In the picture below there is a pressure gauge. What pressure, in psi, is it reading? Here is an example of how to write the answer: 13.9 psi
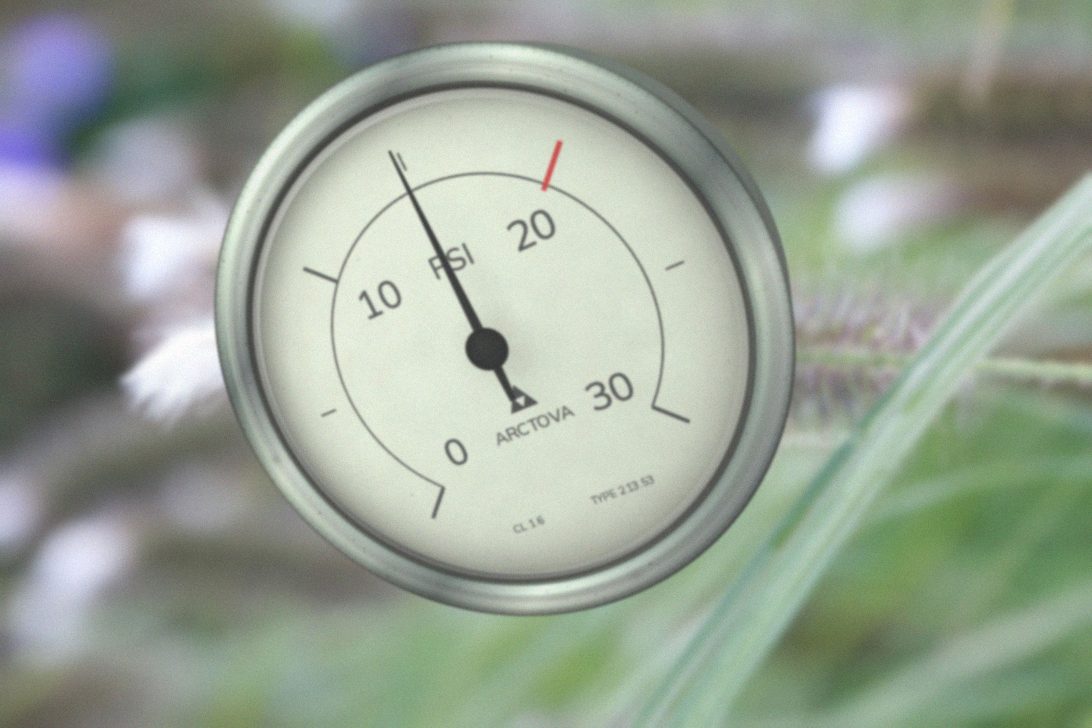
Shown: 15 psi
